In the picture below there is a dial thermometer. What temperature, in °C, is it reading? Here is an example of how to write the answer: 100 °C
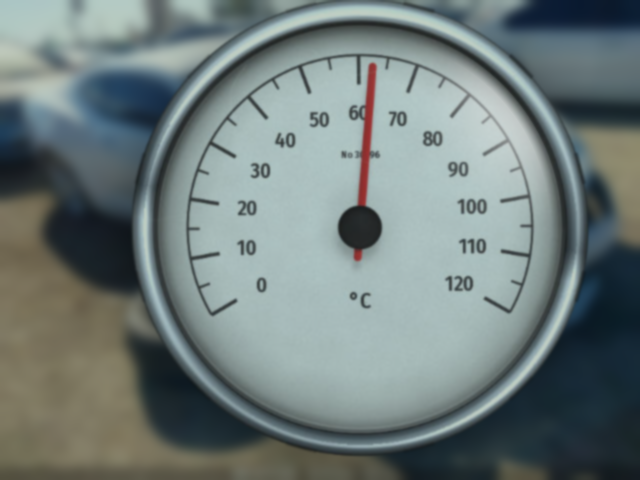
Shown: 62.5 °C
